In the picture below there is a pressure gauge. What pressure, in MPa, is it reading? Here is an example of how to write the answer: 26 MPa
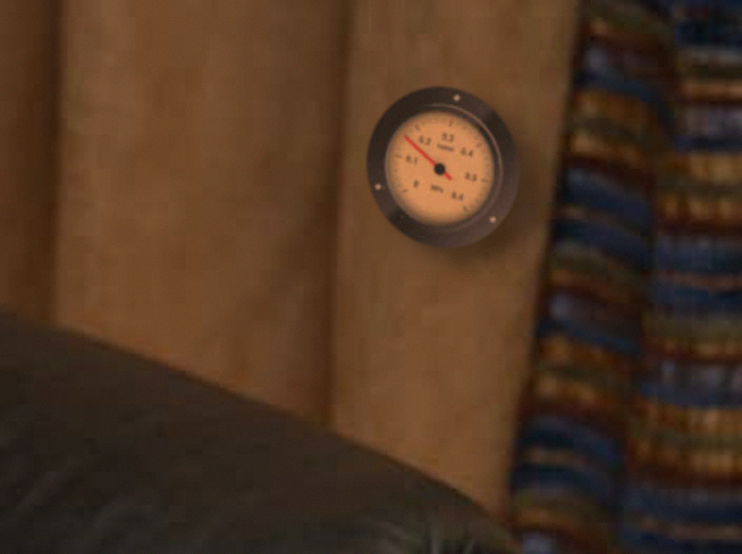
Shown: 0.16 MPa
